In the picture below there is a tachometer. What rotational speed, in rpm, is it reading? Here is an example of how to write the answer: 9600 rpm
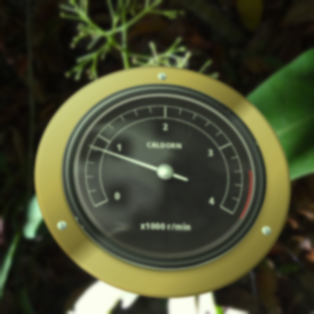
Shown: 800 rpm
